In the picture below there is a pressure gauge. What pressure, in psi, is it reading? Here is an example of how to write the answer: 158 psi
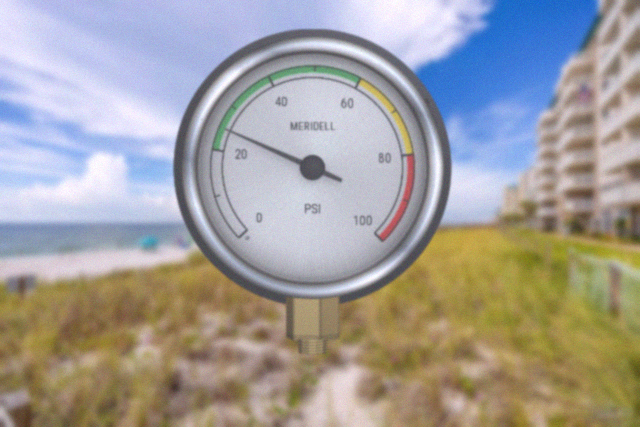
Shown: 25 psi
